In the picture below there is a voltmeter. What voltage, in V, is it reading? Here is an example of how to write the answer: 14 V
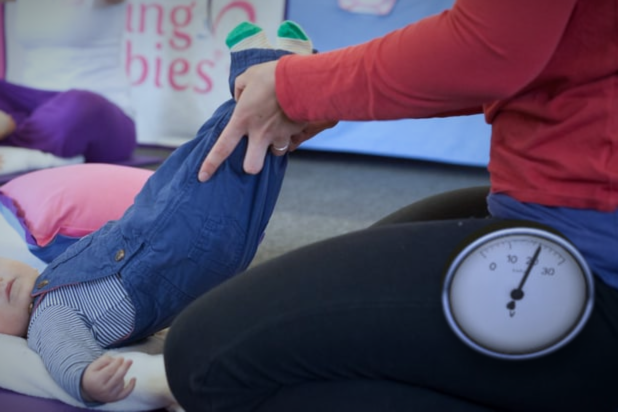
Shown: 20 V
